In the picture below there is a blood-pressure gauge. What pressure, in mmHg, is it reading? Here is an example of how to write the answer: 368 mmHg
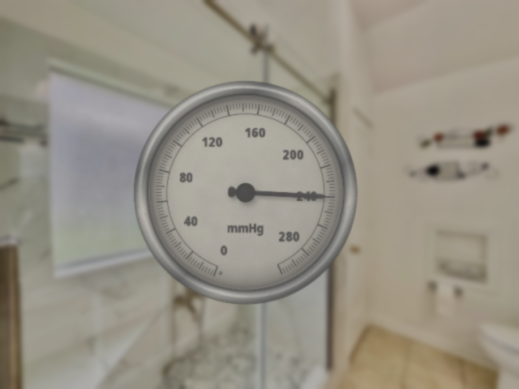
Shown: 240 mmHg
